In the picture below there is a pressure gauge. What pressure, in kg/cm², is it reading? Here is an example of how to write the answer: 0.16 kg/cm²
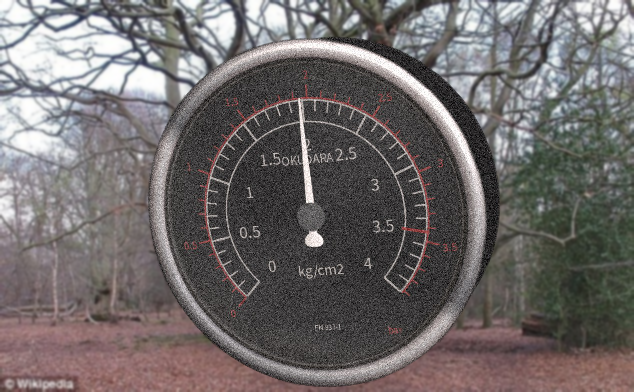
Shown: 2 kg/cm²
